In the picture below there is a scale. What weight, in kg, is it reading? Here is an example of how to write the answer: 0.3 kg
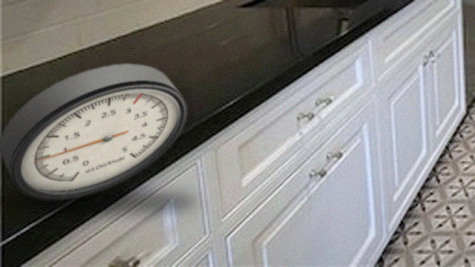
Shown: 1 kg
